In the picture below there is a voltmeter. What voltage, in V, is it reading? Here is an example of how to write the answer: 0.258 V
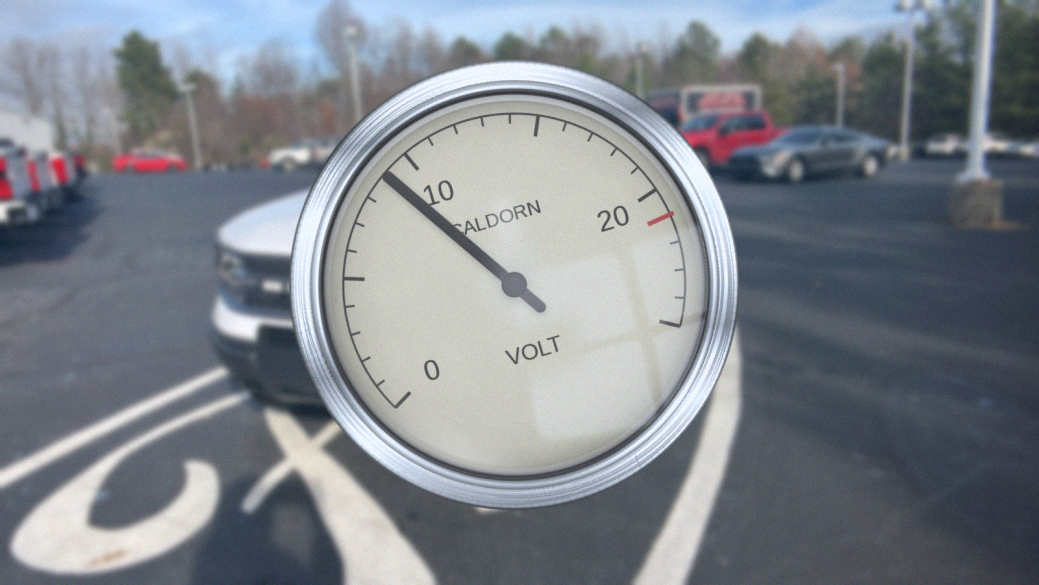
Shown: 9 V
